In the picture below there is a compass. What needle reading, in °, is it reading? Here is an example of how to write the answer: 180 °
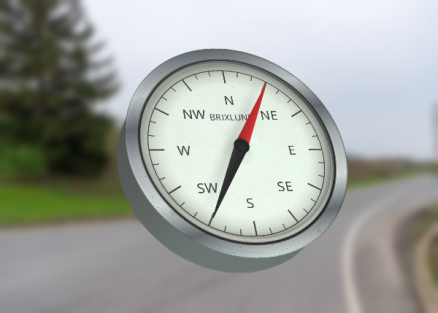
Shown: 30 °
